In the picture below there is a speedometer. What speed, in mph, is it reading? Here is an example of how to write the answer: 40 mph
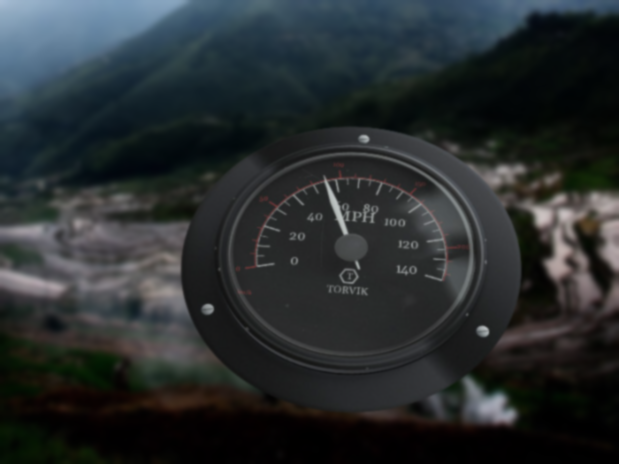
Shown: 55 mph
